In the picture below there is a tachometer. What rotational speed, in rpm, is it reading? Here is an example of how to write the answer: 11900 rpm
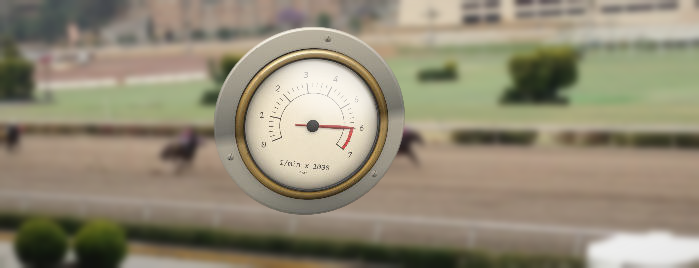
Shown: 6000 rpm
